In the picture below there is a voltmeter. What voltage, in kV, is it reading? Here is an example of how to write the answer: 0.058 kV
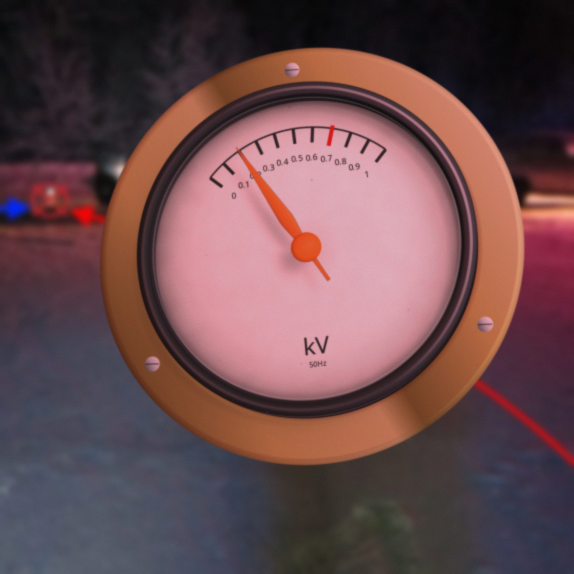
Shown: 0.2 kV
